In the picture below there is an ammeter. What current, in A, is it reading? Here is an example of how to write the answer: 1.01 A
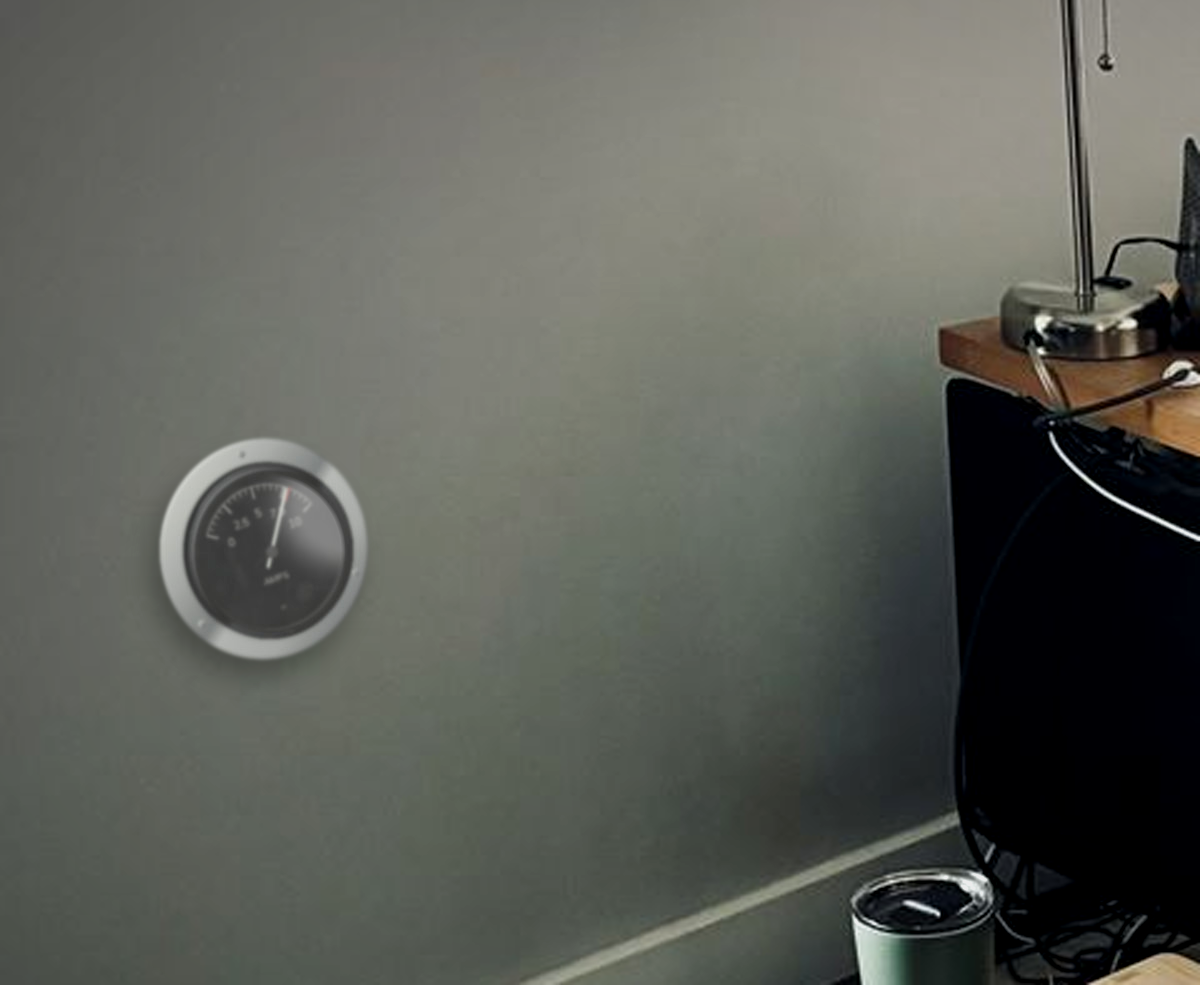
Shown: 7.5 A
